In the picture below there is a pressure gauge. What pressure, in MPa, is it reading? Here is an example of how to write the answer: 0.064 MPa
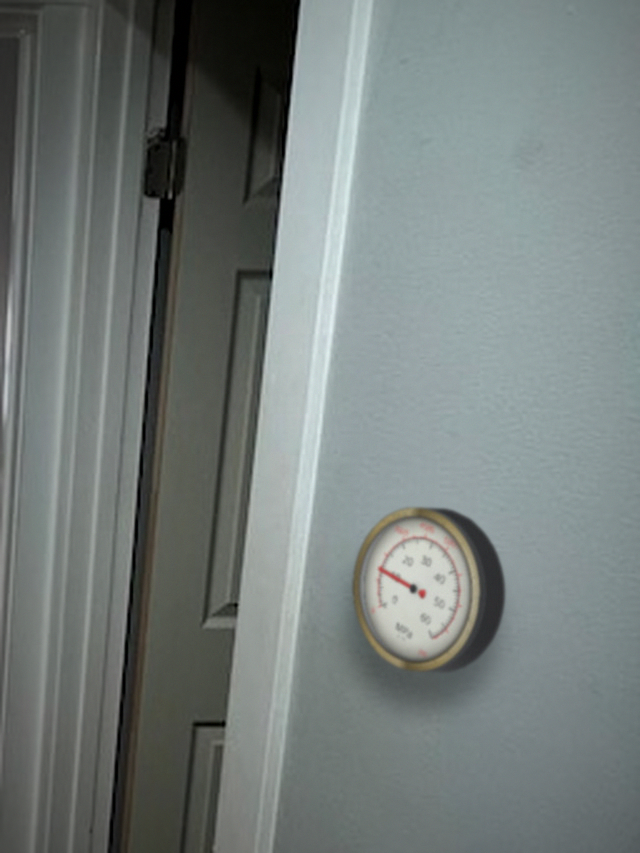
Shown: 10 MPa
